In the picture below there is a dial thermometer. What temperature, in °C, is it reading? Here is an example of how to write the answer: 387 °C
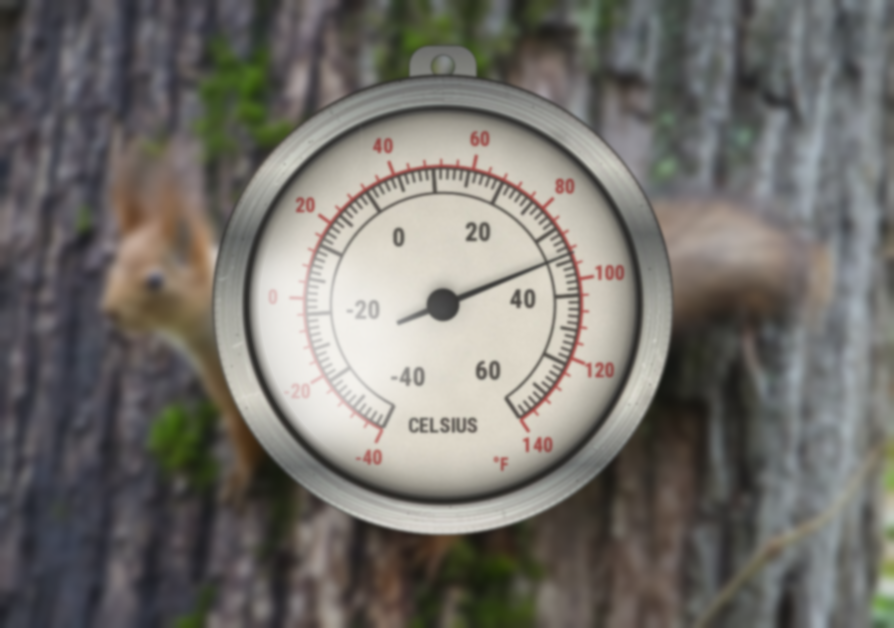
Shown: 34 °C
